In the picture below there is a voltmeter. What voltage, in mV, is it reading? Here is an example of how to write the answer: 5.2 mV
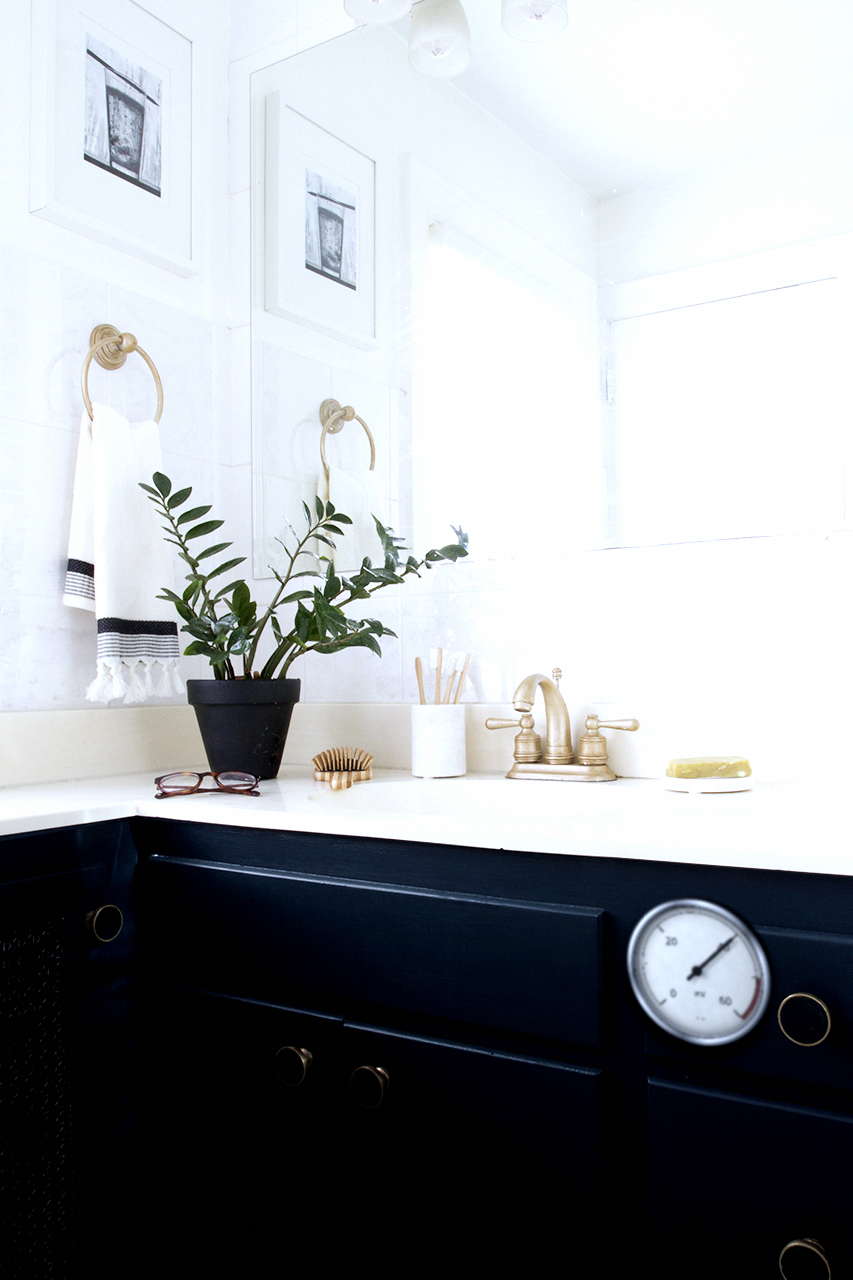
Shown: 40 mV
